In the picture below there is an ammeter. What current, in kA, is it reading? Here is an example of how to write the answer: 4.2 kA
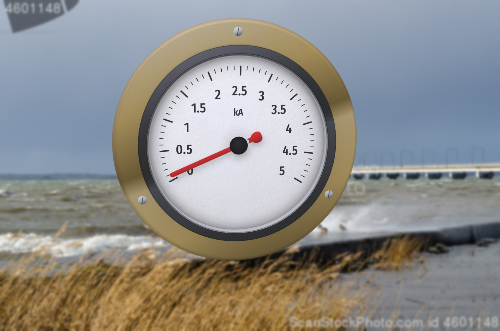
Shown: 0.1 kA
